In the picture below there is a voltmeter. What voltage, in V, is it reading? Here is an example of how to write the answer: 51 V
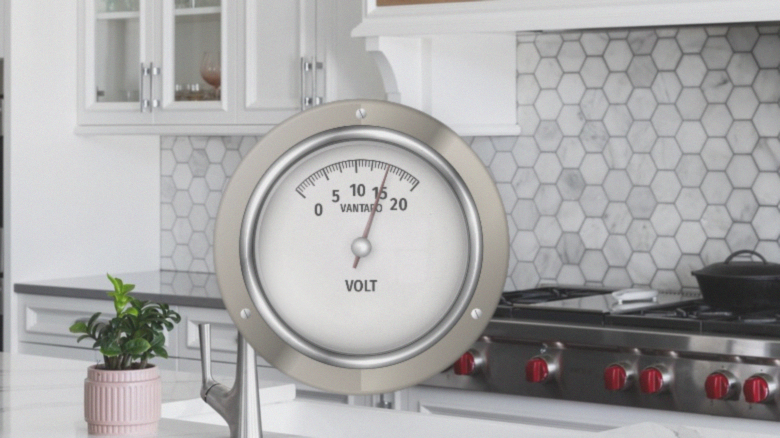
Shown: 15 V
